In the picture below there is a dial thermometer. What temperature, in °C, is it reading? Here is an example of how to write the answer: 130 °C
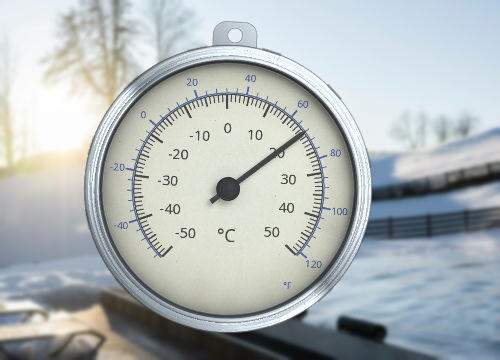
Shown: 20 °C
